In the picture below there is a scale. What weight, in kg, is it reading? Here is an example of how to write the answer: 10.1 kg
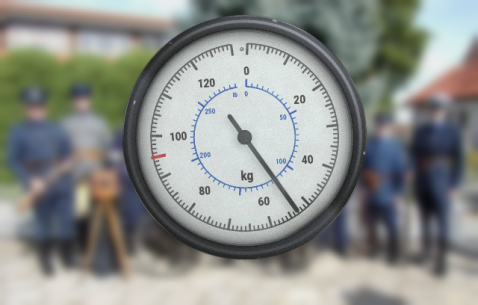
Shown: 53 kg
